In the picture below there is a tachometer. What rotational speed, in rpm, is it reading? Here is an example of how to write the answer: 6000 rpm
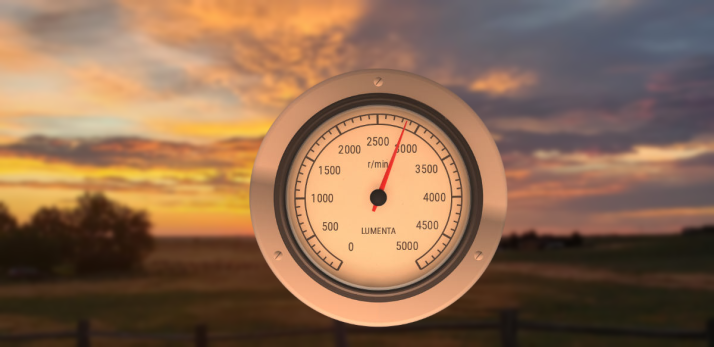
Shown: 2850 rpm
